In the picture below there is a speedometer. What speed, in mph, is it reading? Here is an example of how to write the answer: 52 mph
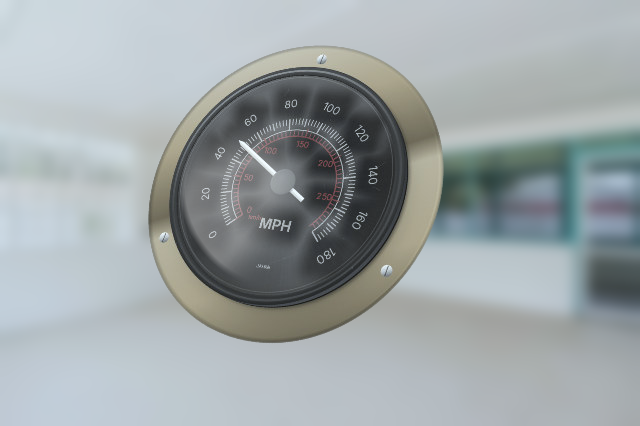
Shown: 50 mph
